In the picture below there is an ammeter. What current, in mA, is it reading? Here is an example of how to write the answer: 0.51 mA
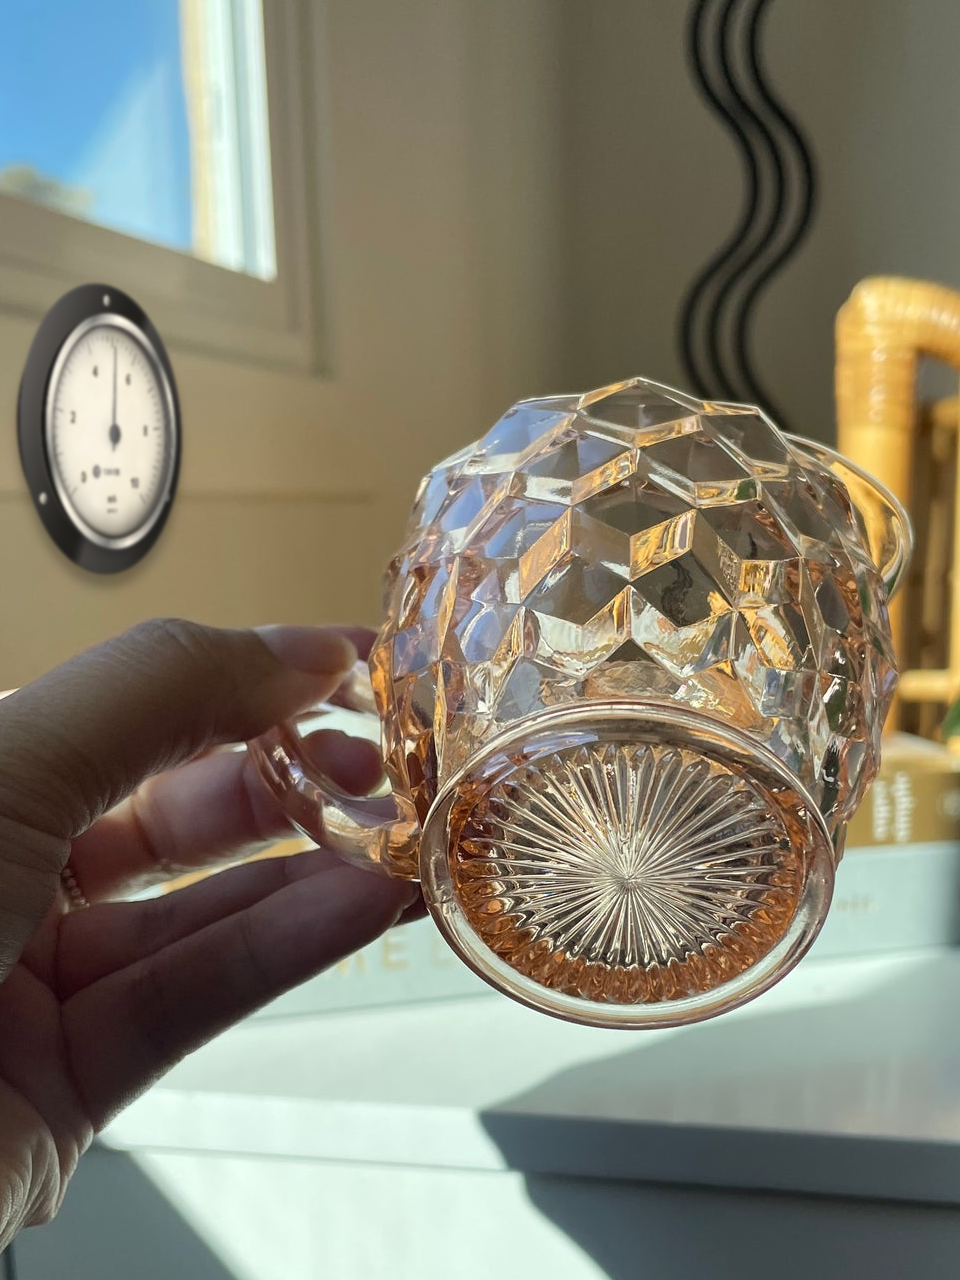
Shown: 5 mA
